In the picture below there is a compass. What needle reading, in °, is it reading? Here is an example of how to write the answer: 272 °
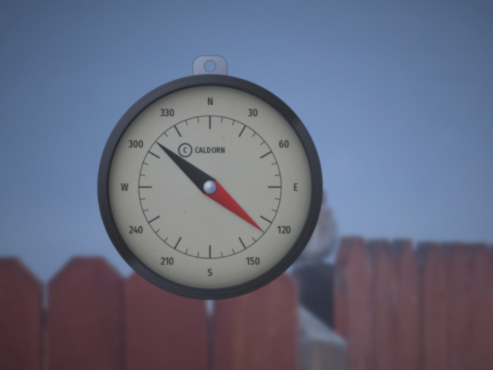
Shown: 130 °
